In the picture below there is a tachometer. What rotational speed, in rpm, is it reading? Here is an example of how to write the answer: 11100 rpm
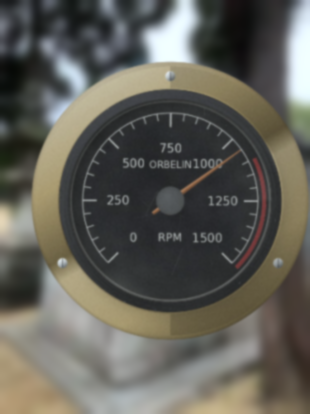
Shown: 1050 rpm
